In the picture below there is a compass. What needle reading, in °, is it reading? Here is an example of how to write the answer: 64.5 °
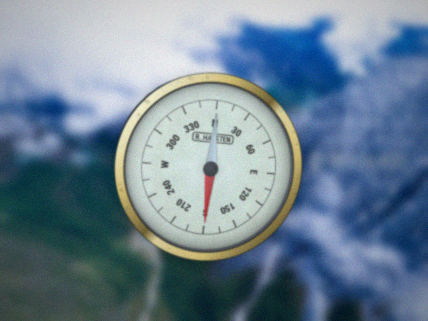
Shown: 180 °
